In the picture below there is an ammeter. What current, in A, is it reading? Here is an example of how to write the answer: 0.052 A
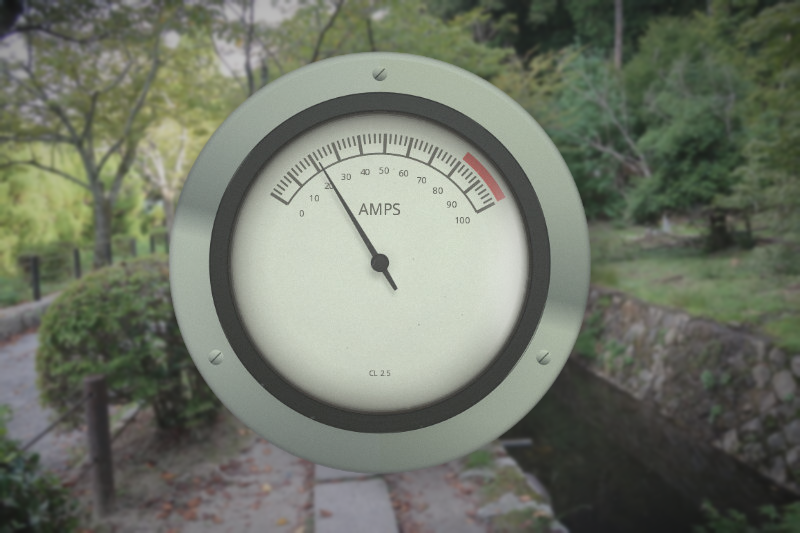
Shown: 22 A
